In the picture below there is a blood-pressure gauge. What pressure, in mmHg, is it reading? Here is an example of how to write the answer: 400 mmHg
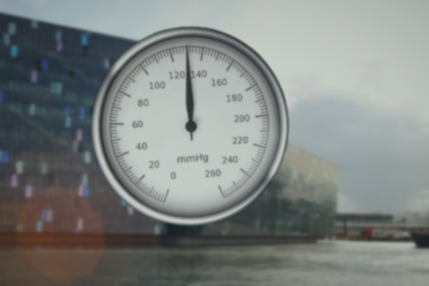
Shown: 130 mmHg
